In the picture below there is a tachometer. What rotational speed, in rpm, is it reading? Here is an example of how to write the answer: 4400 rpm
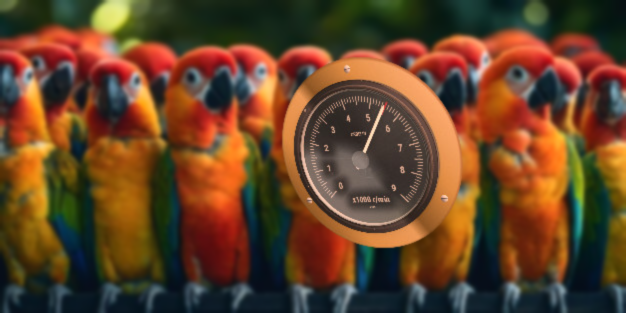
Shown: 5500 rpm
